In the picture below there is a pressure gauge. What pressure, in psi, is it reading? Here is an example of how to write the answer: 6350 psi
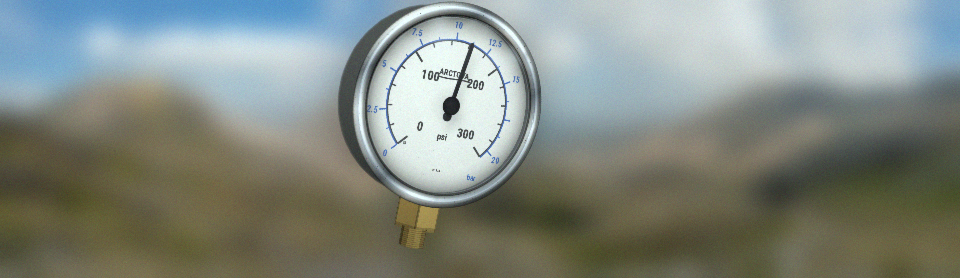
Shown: 160 psi
